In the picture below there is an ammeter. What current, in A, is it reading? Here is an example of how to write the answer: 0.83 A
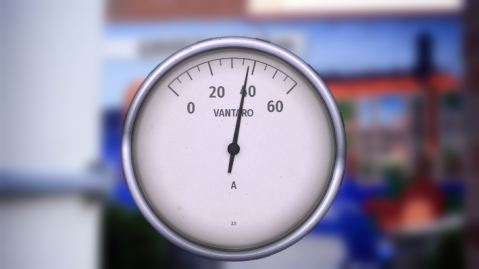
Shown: 37.5 A
